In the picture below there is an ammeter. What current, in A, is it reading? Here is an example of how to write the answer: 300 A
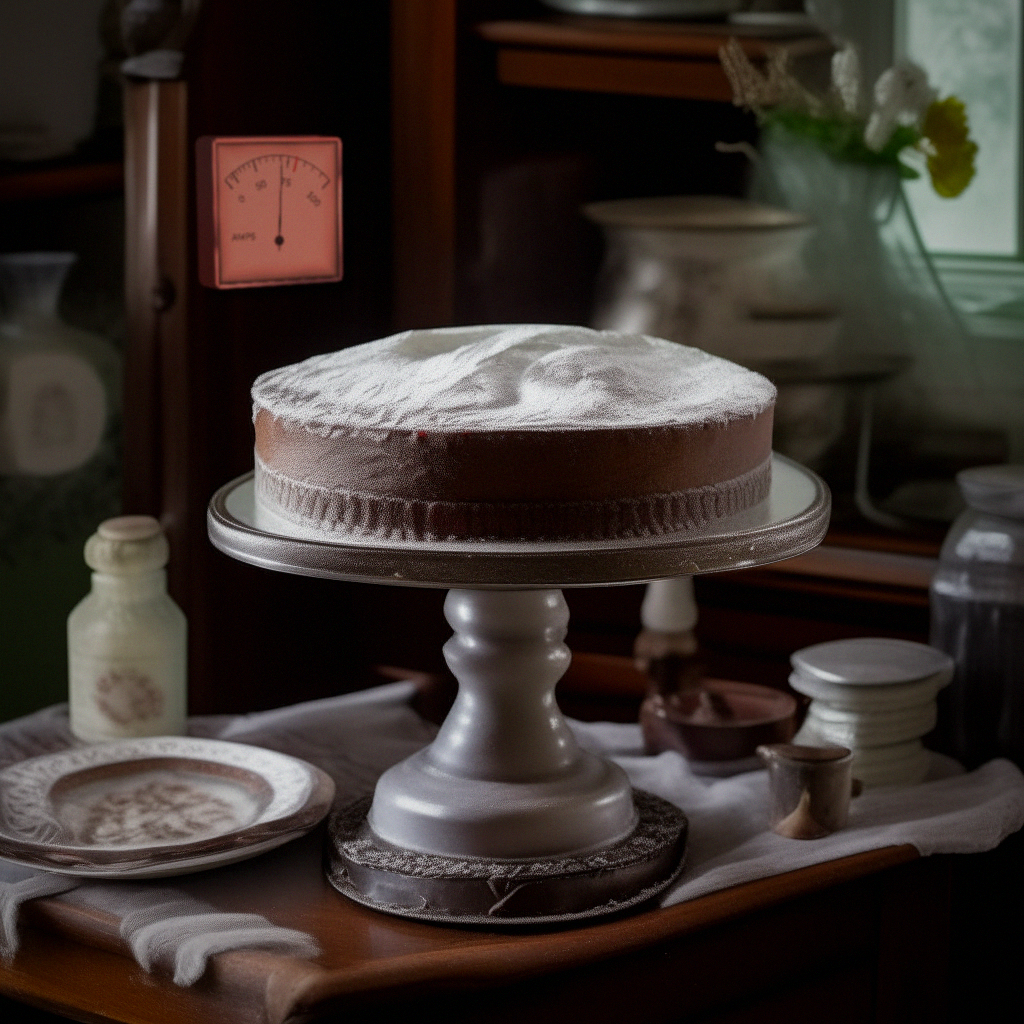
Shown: 70 A
